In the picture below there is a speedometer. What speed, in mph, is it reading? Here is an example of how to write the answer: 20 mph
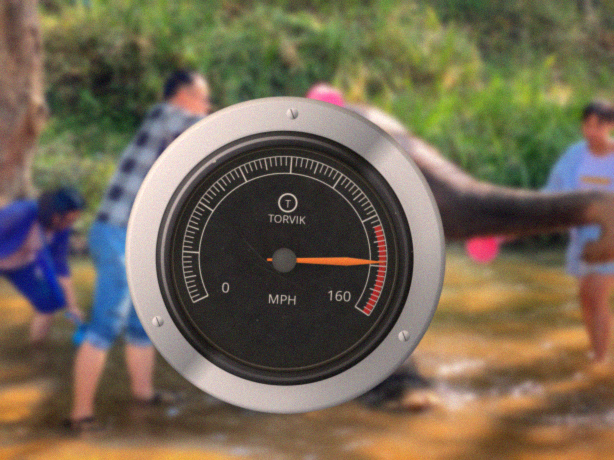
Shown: 138 mph
